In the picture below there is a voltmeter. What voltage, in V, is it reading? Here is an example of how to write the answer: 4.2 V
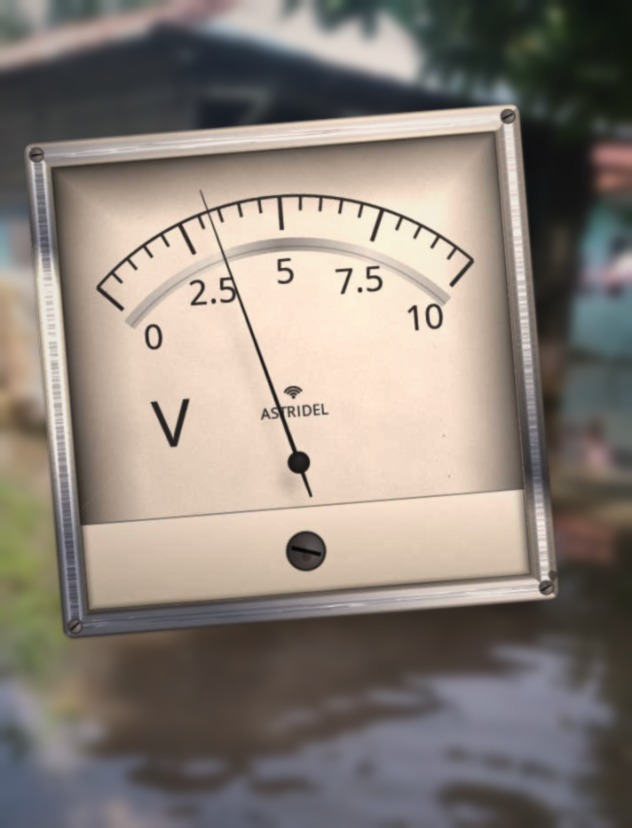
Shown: 3.25 V
